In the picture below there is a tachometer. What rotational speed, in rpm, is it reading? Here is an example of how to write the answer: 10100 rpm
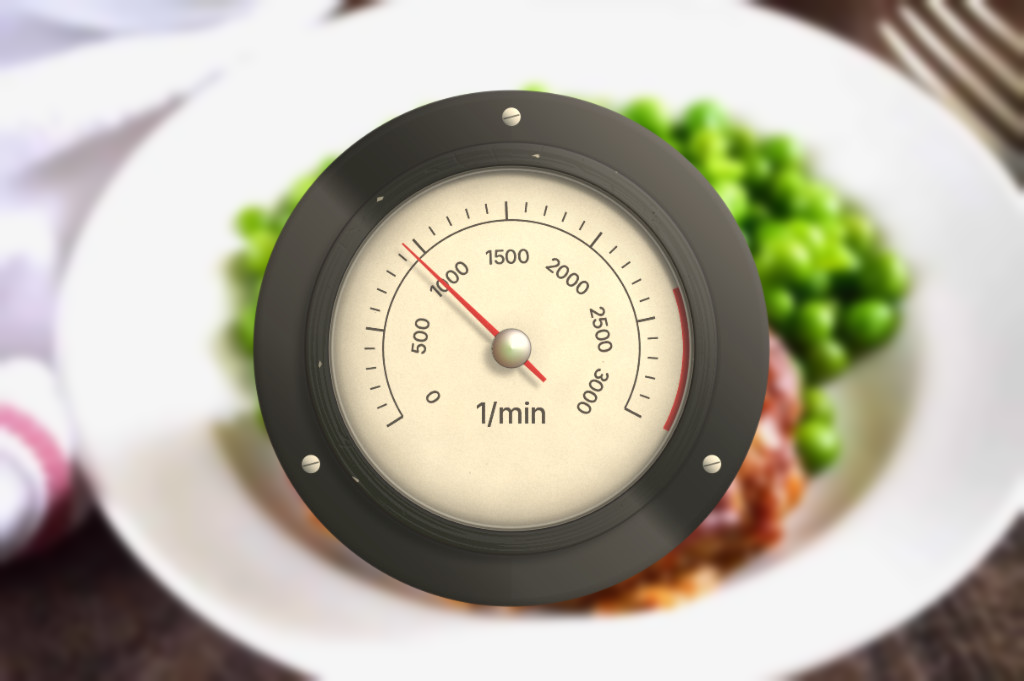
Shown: 950 rpm
